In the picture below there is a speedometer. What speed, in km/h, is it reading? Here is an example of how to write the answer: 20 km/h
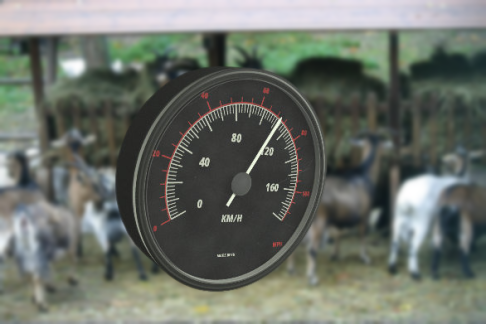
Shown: 110 km/h
